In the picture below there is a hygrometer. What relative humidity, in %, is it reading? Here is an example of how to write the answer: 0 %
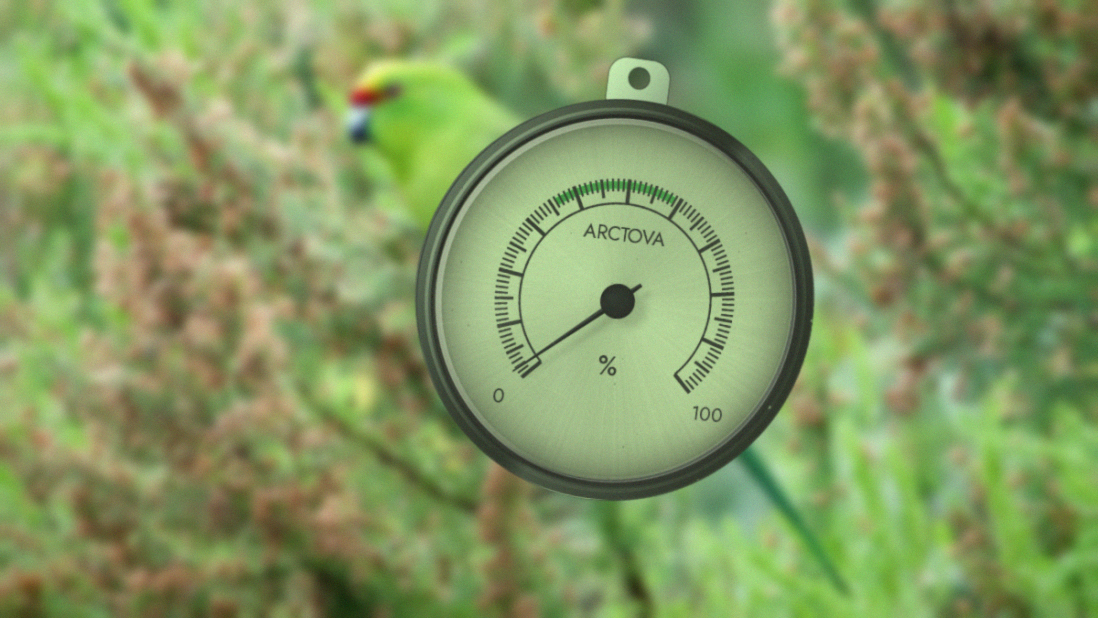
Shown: 2 %
